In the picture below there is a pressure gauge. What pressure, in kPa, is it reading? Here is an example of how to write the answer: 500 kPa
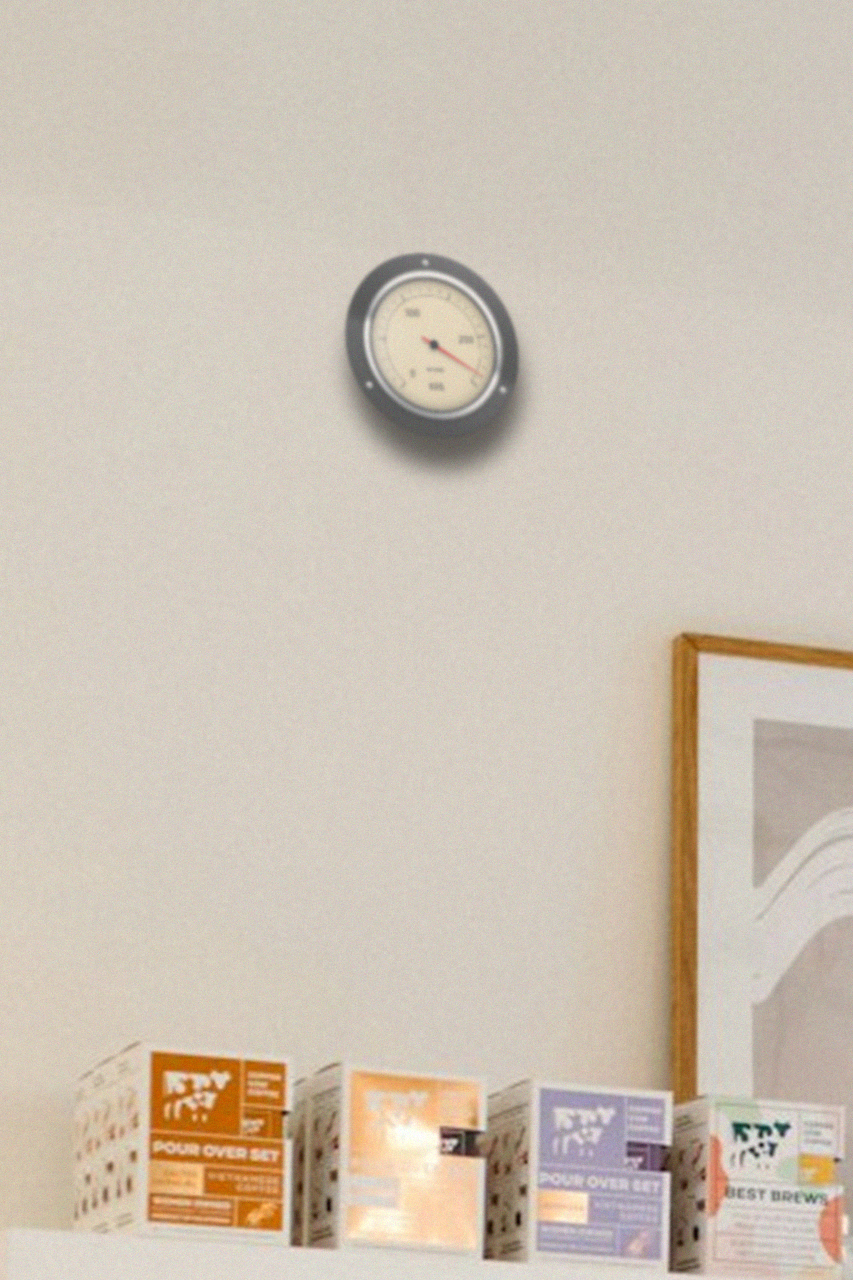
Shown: 240 kPa
